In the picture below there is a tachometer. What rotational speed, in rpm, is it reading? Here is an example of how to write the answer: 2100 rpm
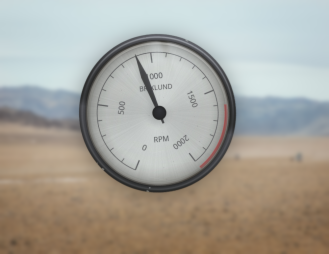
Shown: 900 rpm
